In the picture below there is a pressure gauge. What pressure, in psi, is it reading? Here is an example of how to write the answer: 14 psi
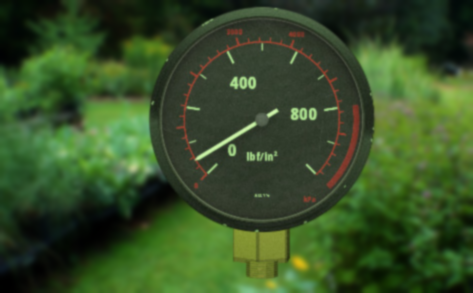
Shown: 50 psi
